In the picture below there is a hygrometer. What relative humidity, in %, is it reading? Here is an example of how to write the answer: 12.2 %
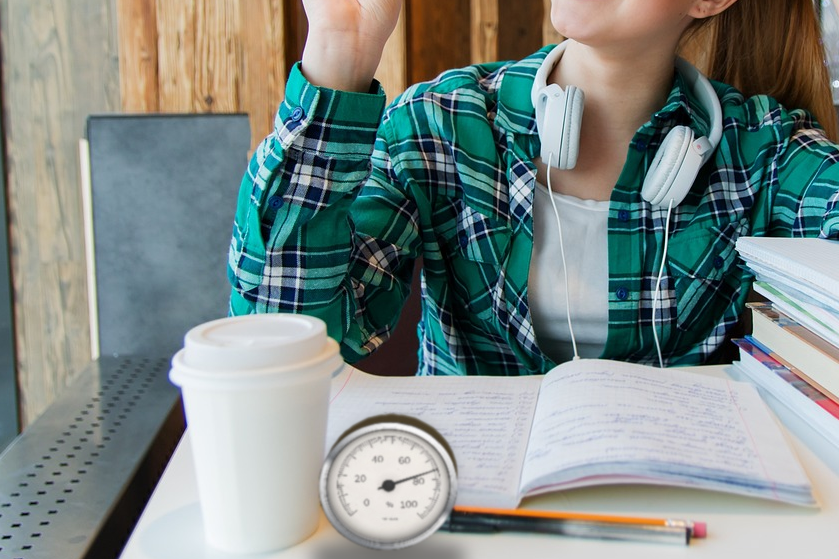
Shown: 75 %
